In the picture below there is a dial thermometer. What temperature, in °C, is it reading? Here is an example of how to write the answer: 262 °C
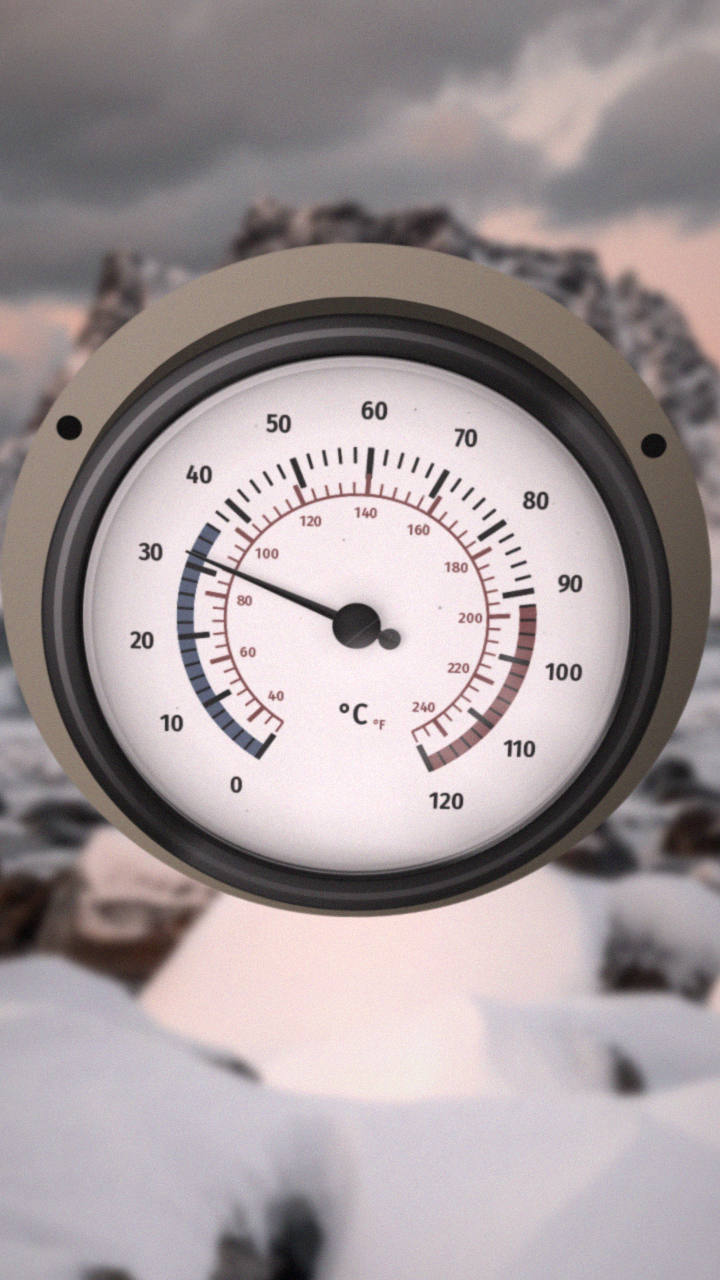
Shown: 32 °C
